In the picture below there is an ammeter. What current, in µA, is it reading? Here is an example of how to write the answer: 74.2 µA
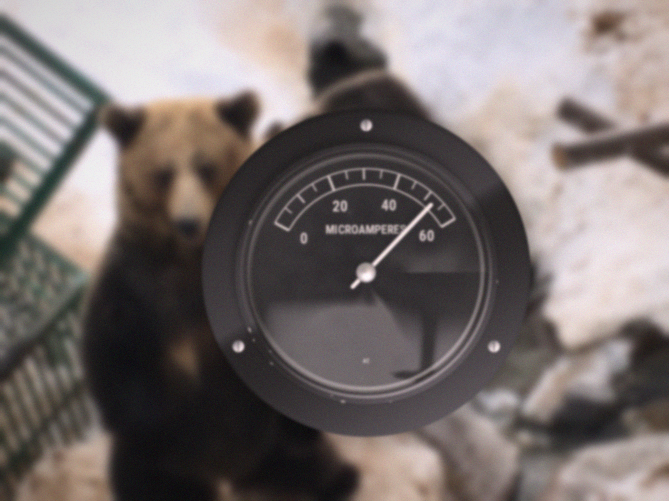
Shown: 52.5 µA
